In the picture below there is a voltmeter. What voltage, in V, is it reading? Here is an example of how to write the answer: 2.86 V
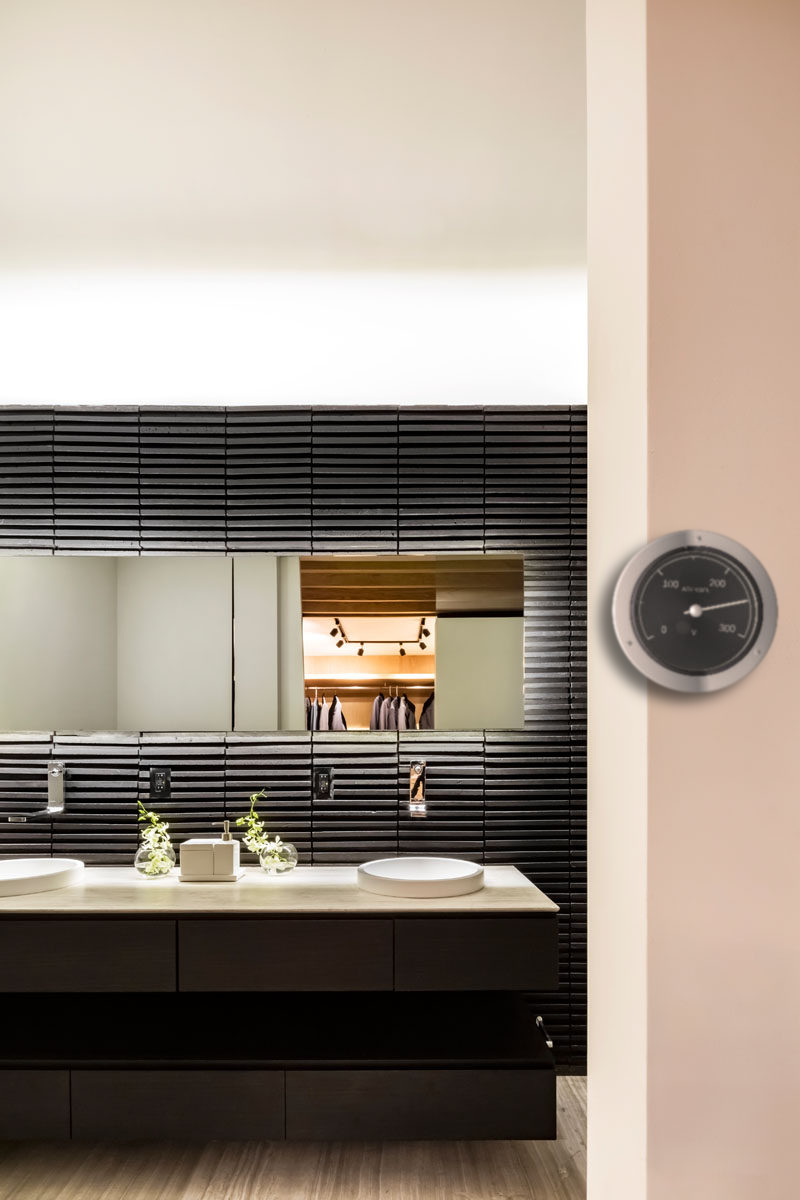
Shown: 250 V
